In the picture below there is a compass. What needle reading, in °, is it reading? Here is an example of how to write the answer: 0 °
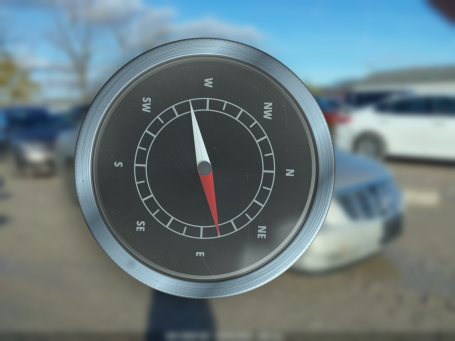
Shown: 75 °
